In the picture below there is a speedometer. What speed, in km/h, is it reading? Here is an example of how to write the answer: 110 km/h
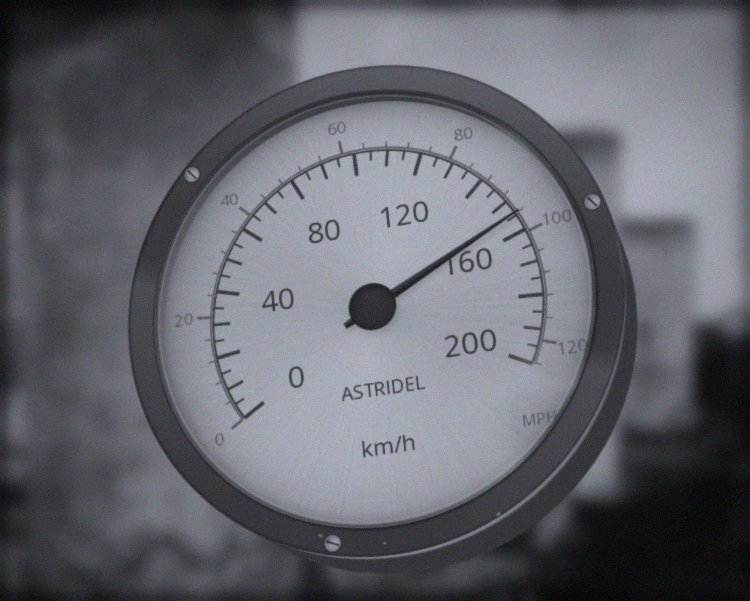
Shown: 155 km/h
